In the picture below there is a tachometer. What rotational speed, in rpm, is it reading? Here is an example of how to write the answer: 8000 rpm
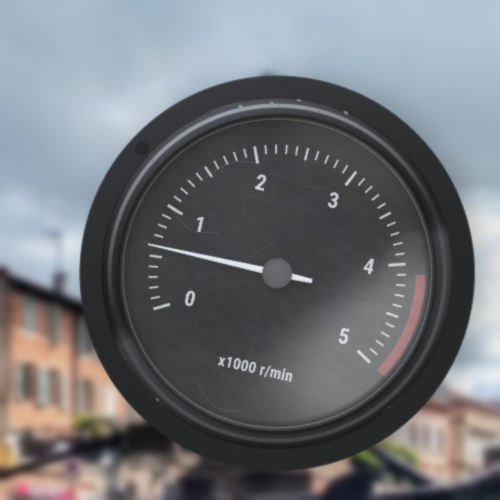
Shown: 600 rpm
